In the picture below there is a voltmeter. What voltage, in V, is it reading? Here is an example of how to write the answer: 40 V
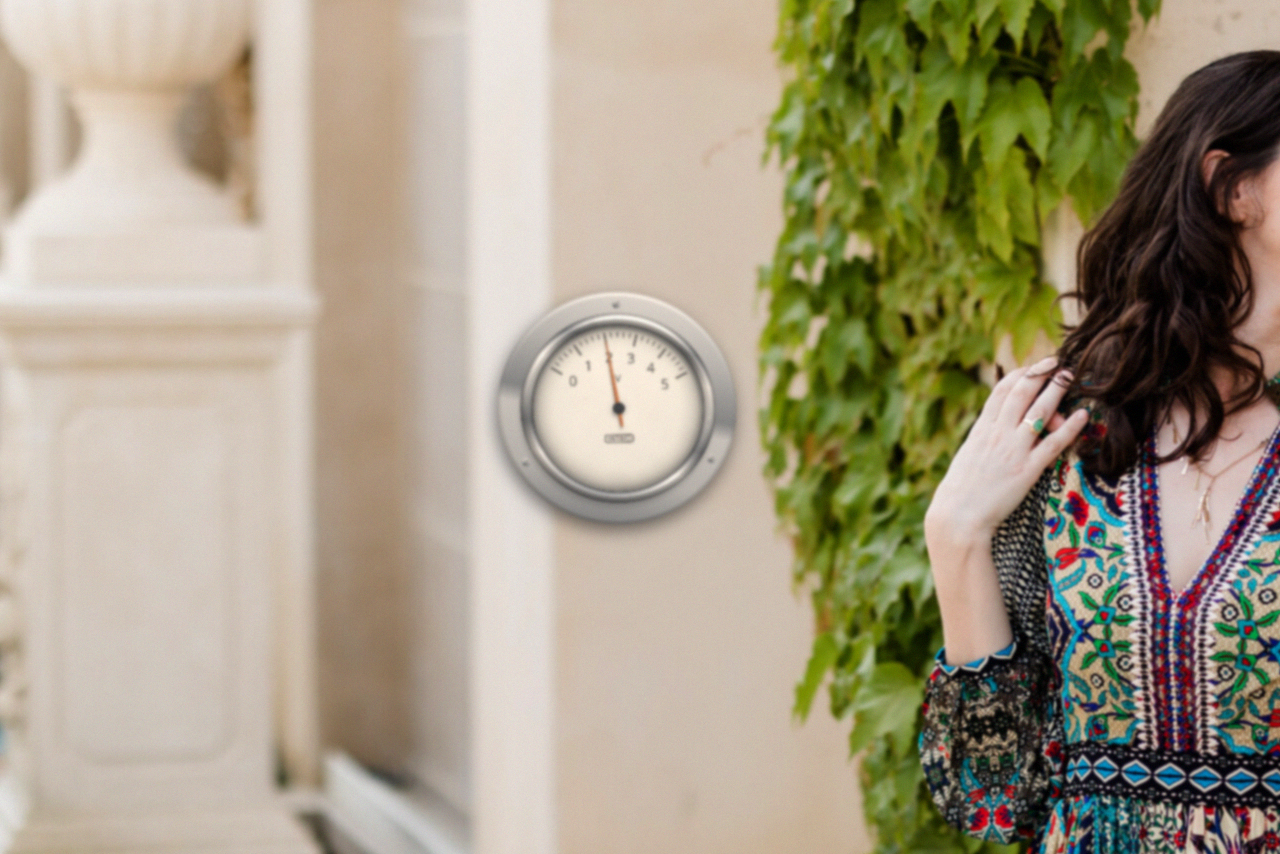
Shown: 2 V
